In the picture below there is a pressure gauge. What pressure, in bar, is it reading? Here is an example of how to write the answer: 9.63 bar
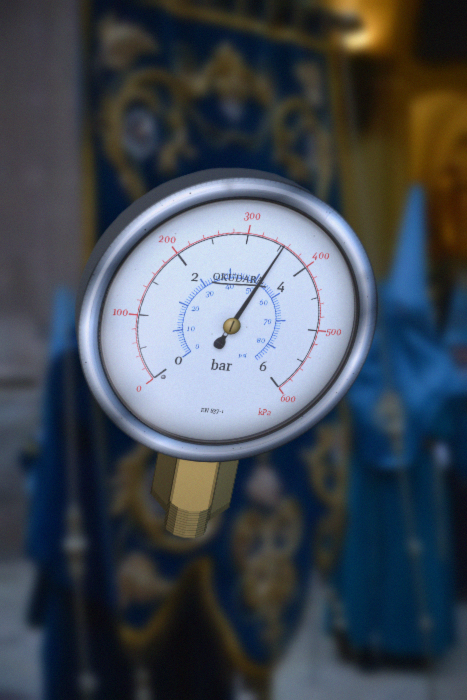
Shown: 3.5 bar
